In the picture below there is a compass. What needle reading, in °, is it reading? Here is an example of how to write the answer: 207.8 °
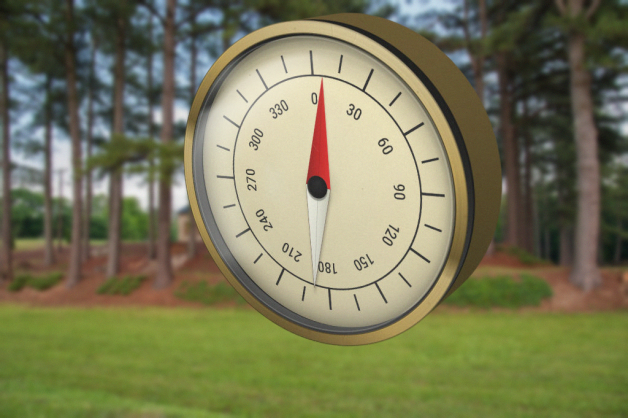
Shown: 7.5 °
